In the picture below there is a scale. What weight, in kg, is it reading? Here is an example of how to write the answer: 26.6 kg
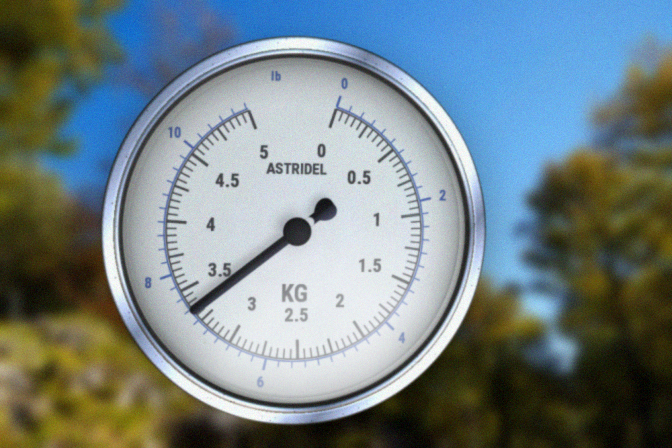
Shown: 3.35 kg
